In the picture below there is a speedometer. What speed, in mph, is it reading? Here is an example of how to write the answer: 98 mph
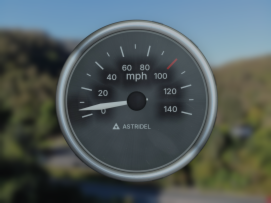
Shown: 5 mph
